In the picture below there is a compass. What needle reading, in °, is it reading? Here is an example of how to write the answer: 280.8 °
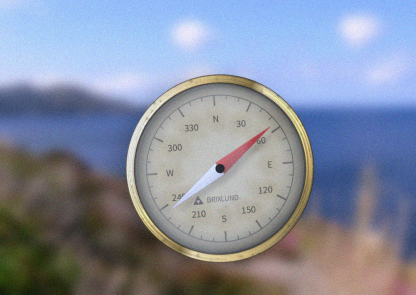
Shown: 55 °
